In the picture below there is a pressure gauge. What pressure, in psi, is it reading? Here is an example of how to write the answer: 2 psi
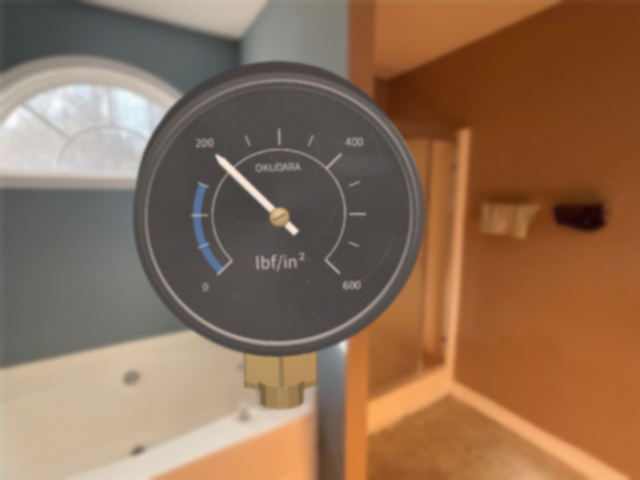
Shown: 200 psi
